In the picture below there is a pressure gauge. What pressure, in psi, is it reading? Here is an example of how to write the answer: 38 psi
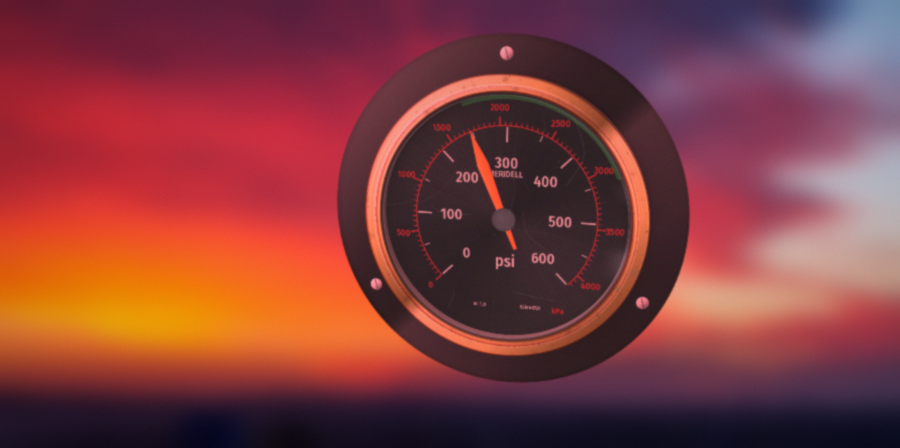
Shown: 250 psi
